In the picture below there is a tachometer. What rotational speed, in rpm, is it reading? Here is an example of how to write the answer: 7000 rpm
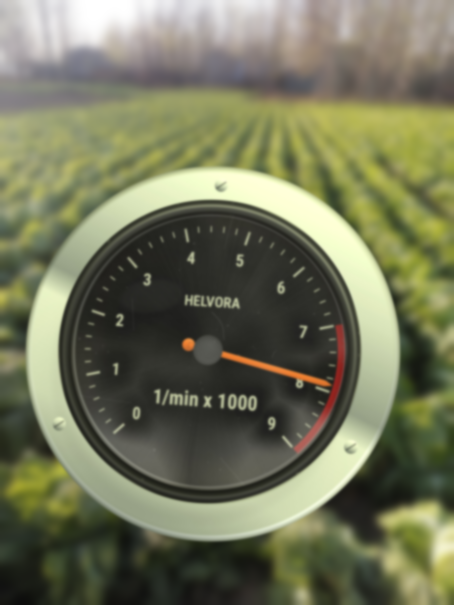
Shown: 7900 rpm
